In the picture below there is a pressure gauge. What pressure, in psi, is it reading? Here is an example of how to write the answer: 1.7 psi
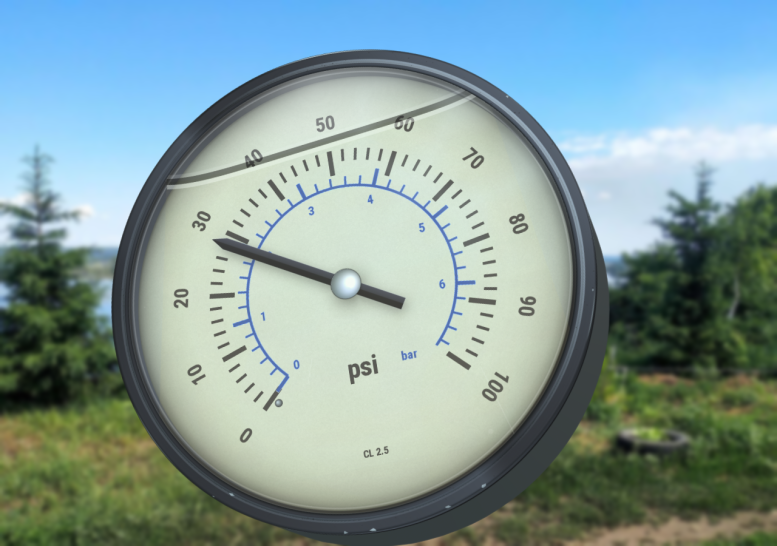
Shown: 28 psi
